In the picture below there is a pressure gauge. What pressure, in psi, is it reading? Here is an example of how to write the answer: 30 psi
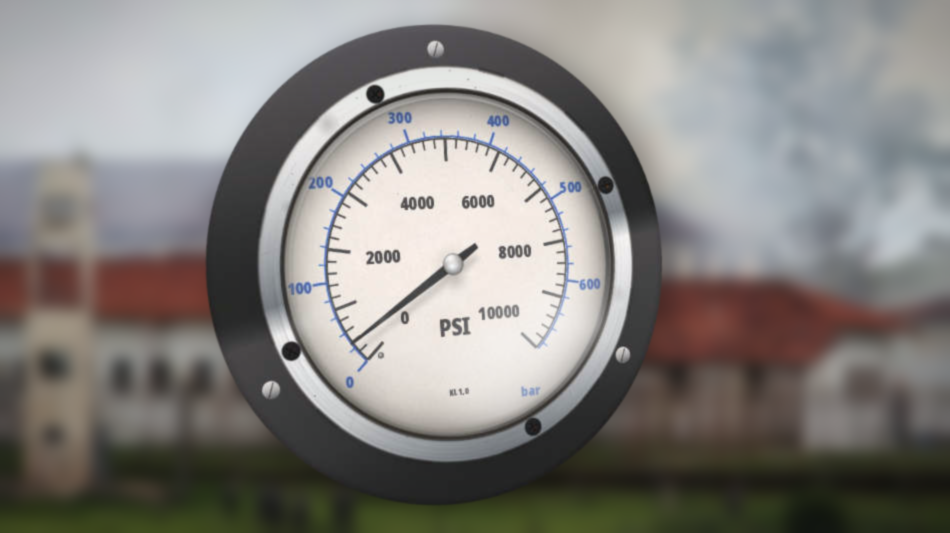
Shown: 400 psi
